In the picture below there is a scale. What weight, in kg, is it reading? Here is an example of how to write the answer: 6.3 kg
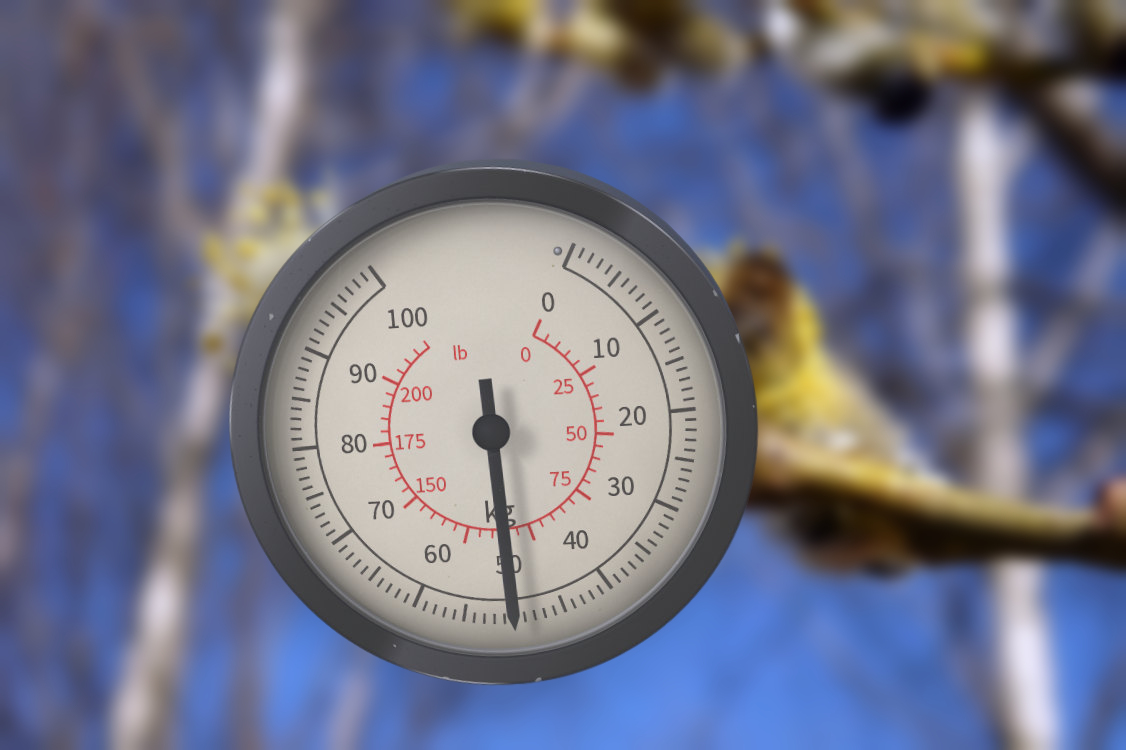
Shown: 50 kg
